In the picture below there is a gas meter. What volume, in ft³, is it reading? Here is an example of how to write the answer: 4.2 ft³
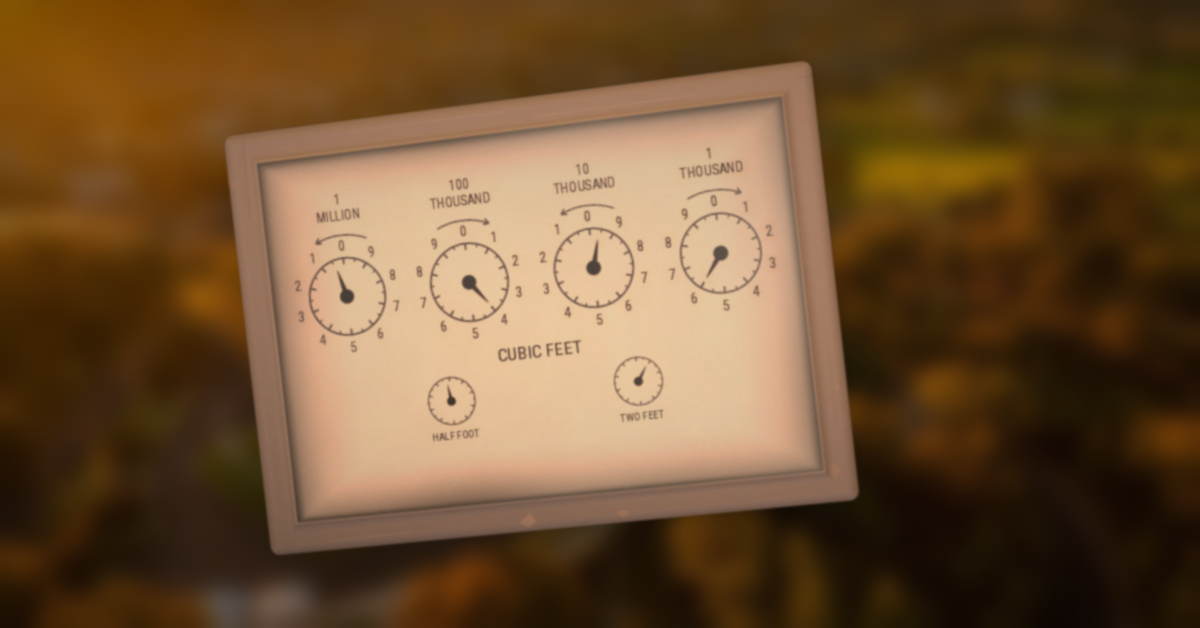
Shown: 39600 ft³
